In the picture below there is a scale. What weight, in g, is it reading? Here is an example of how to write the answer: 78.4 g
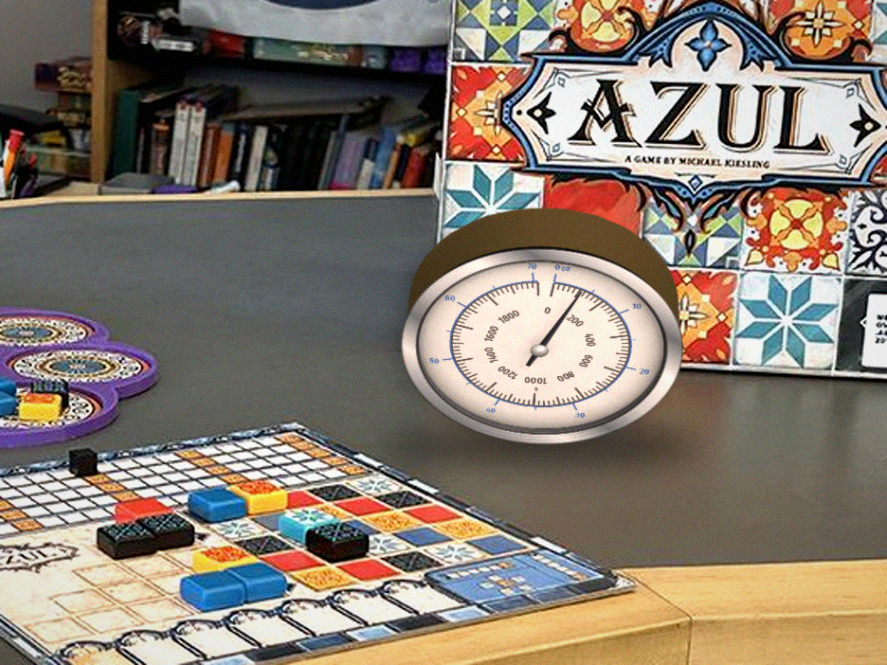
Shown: 100 g
